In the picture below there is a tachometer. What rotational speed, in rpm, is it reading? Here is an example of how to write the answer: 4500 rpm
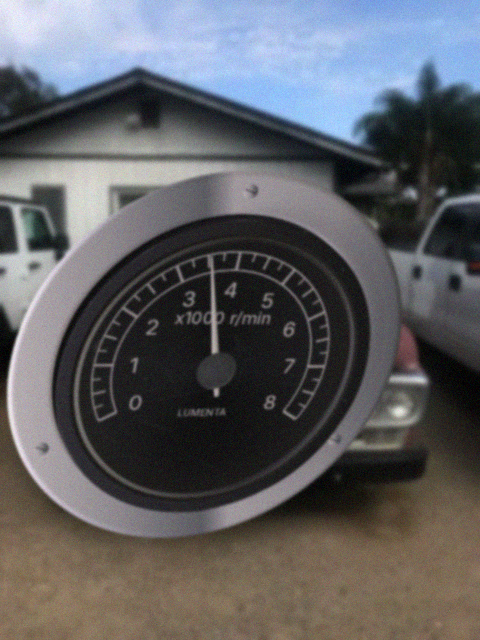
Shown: 3500 rpm
